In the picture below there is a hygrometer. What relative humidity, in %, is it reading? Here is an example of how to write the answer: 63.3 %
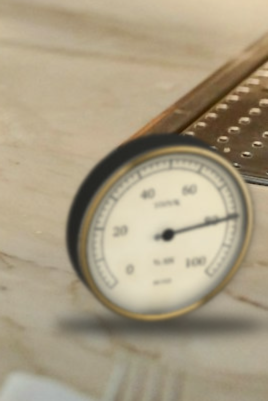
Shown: 80 %
